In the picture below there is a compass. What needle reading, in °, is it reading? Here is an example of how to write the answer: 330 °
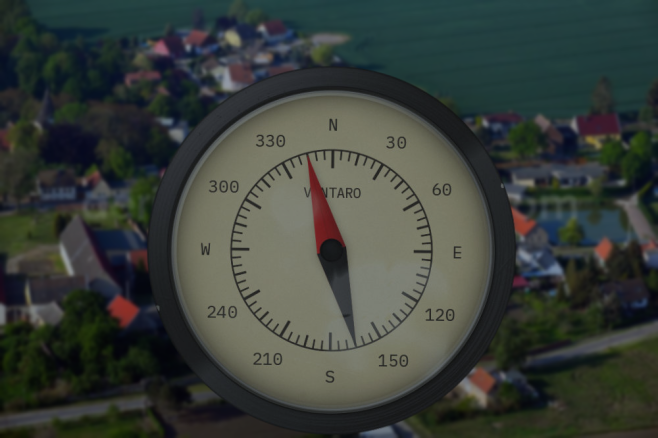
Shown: 345 °
